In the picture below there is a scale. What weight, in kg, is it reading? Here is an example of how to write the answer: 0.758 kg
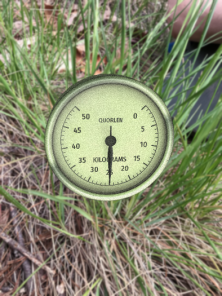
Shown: 25 kg
